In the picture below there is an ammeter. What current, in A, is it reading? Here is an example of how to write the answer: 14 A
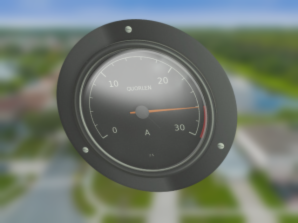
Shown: 26 A
